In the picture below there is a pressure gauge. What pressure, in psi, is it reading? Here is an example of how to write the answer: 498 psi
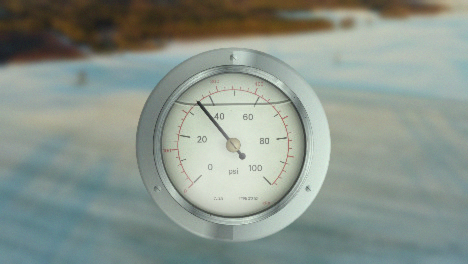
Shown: 35 psi
